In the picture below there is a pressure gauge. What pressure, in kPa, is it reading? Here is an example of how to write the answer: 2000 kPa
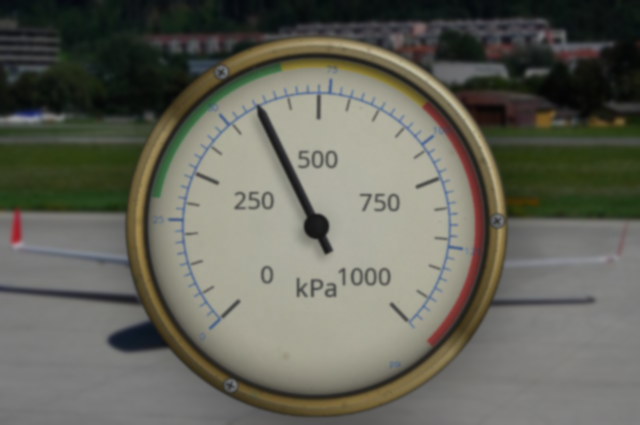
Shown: 400 kPa
